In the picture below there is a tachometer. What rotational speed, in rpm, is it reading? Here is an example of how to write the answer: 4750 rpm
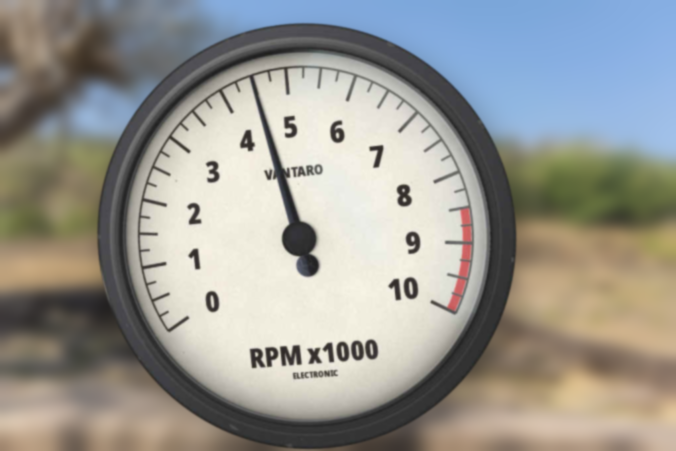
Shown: 4500 rpm
